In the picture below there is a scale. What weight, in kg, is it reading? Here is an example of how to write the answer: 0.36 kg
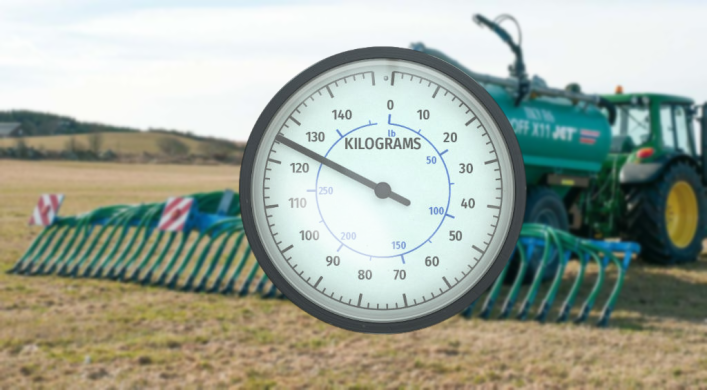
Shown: 125 kg
